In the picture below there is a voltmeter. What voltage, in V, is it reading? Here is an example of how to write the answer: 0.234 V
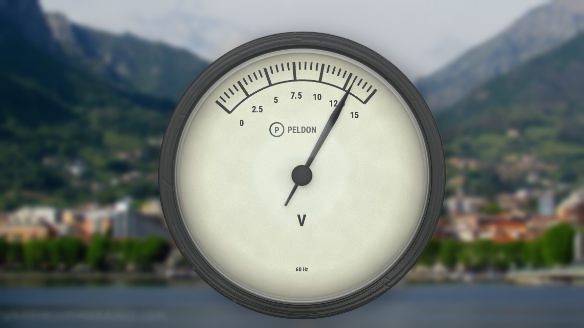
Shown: 13 V
